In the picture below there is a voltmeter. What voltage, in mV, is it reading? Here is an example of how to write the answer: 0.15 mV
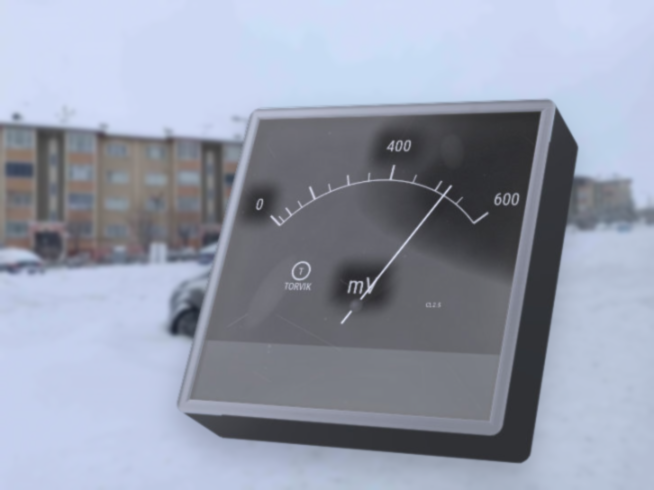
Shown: 525 mV
